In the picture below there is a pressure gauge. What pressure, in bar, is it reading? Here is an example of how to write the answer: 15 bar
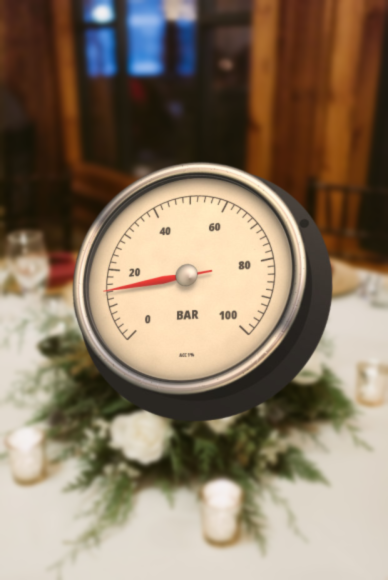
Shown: 14 bar
